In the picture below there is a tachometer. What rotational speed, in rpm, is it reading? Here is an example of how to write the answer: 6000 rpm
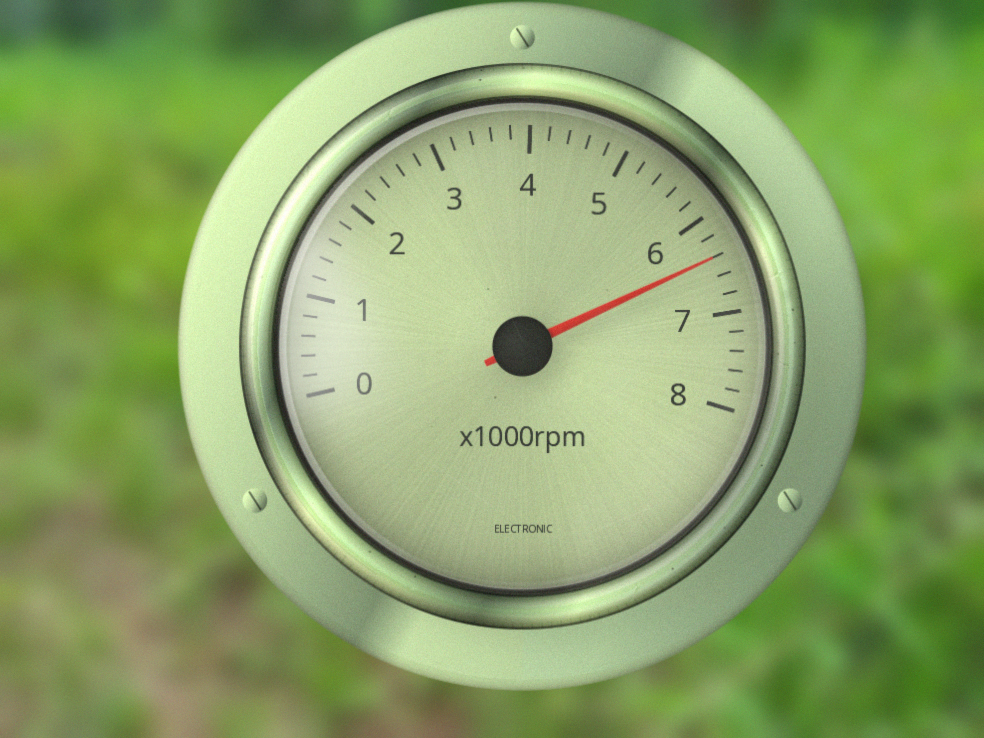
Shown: 6400 rpm
